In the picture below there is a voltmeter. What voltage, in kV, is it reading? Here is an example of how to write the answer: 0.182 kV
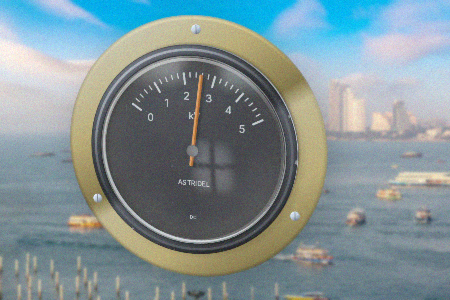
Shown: 2.6 kV
